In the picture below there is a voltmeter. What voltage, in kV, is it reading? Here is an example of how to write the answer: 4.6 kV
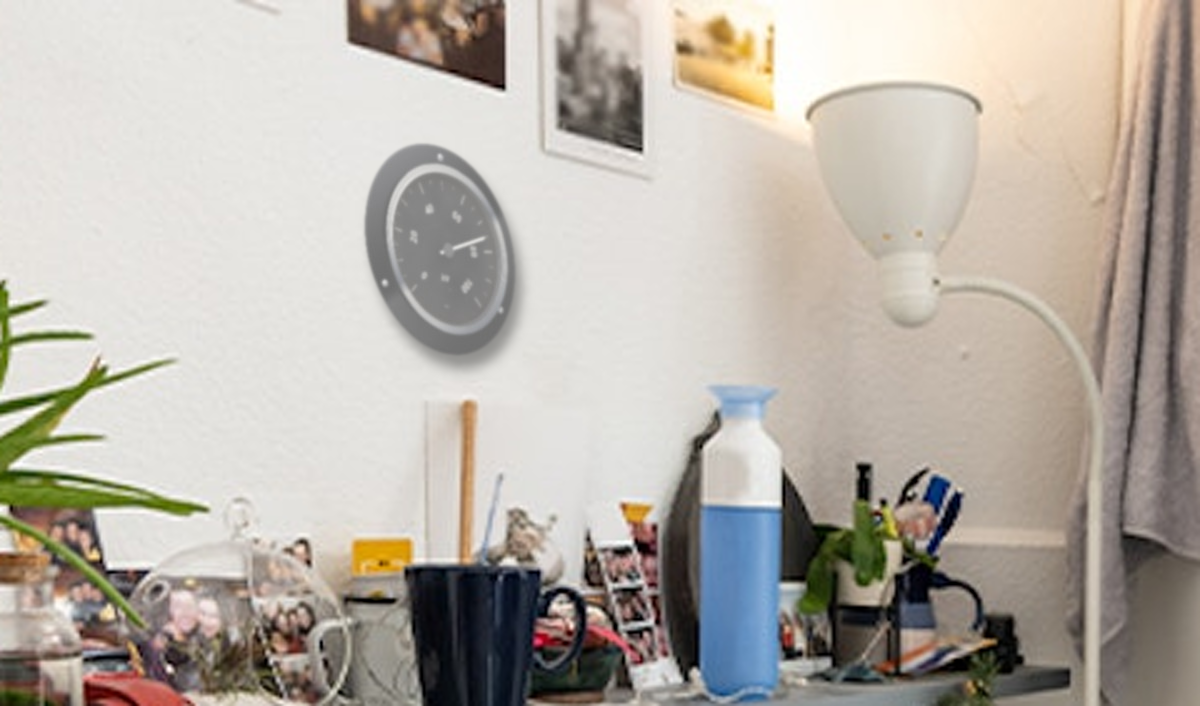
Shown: 75 kV
